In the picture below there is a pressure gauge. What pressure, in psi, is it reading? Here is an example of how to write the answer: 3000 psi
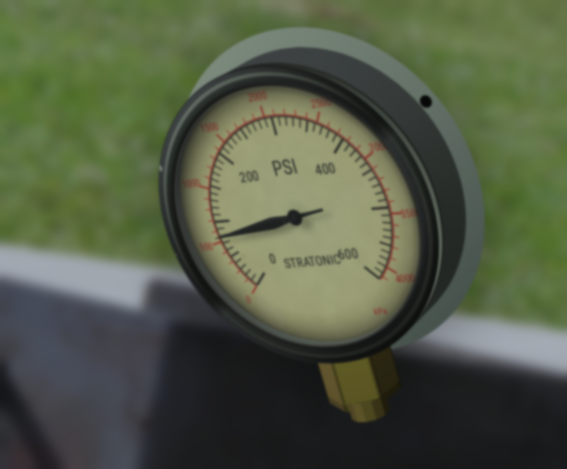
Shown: 80 psi
